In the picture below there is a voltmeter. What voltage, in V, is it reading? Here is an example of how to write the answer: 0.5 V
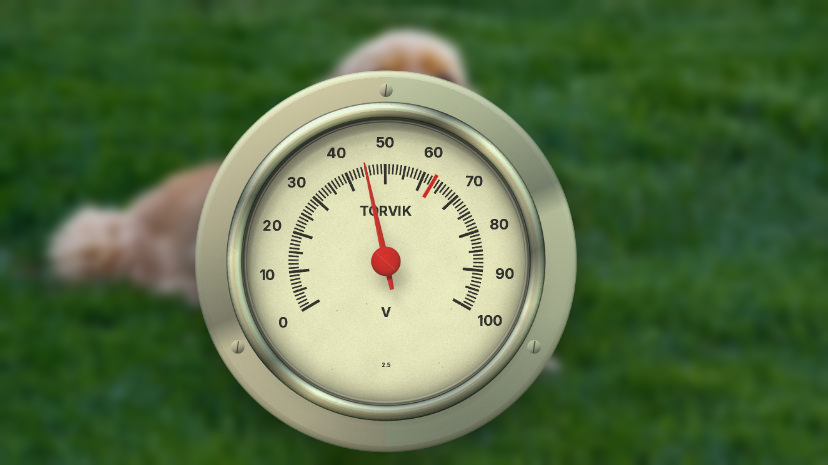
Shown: 45 V
